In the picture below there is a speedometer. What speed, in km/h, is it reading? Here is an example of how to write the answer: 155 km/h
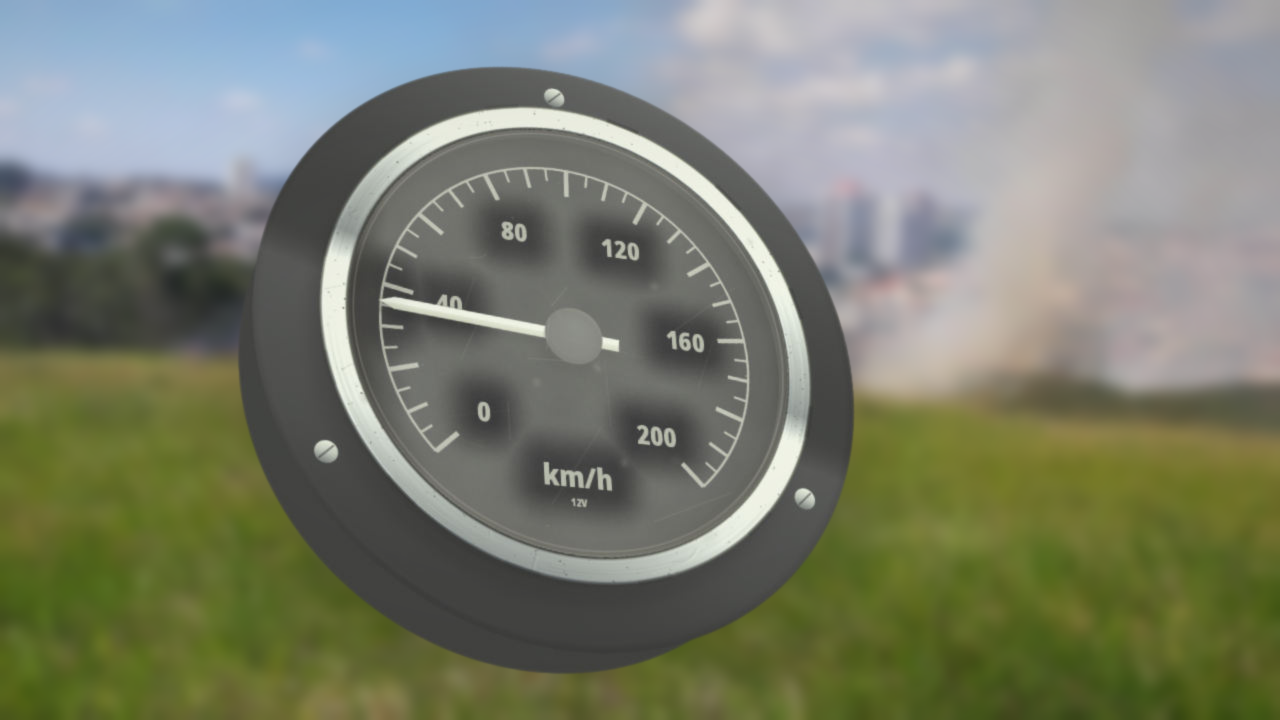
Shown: 35 km/h
